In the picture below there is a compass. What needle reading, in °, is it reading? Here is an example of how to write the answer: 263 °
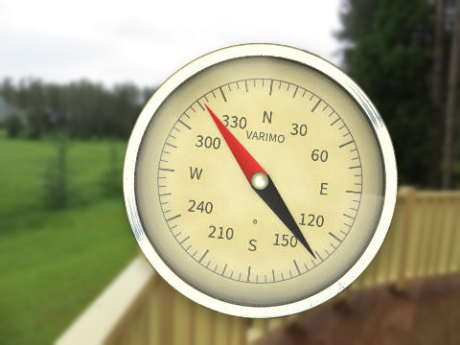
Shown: 317.5 °
